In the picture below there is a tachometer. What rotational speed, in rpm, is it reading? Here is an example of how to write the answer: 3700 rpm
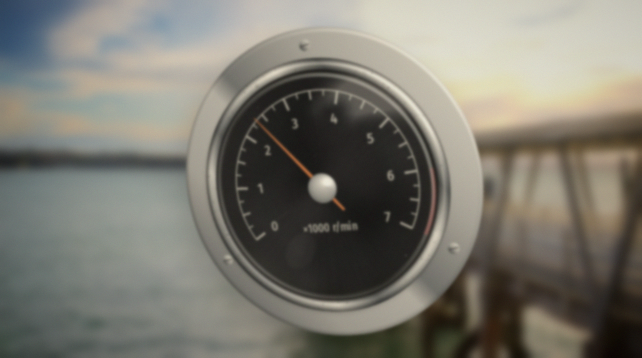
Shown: 2375 rpm
